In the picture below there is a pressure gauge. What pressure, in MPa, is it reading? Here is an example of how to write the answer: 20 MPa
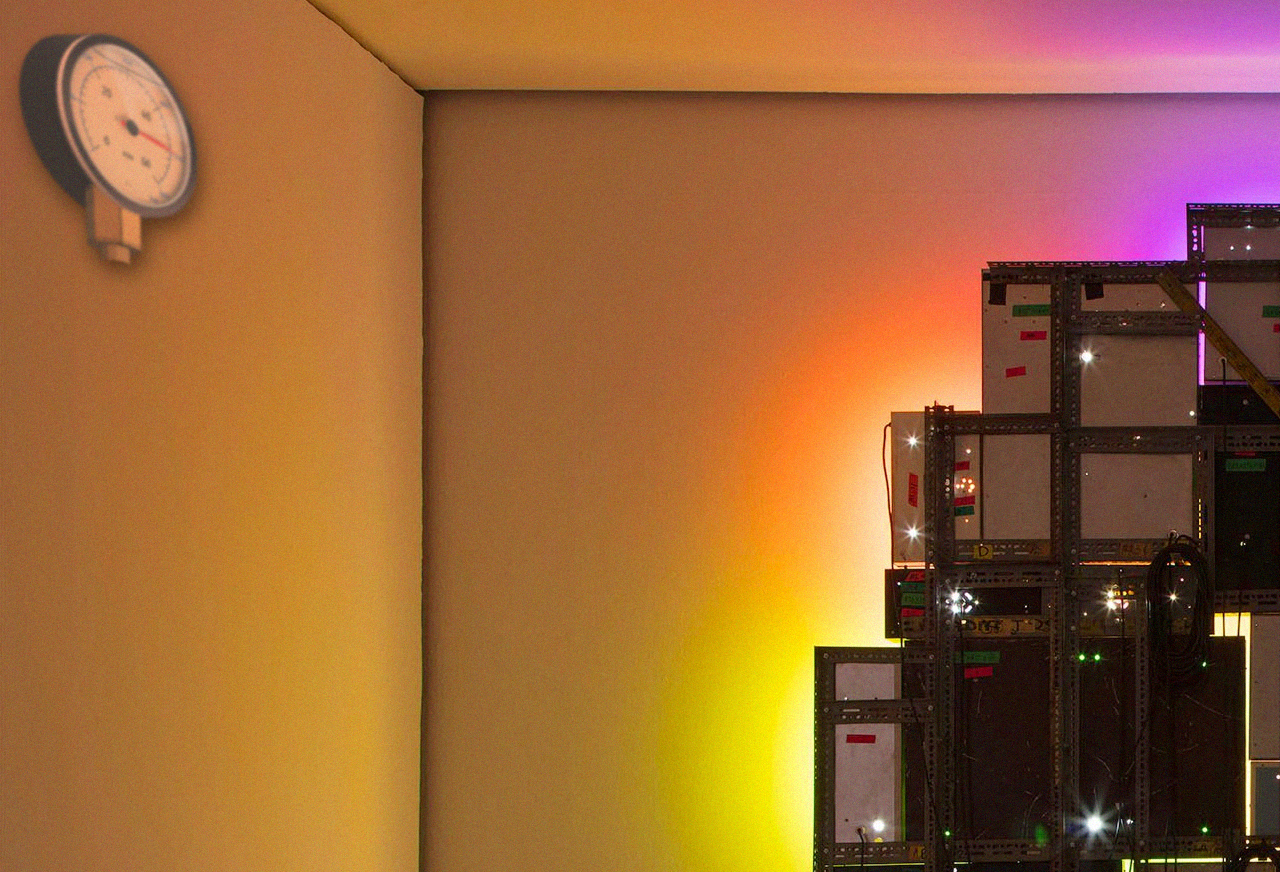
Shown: 50 MPa
